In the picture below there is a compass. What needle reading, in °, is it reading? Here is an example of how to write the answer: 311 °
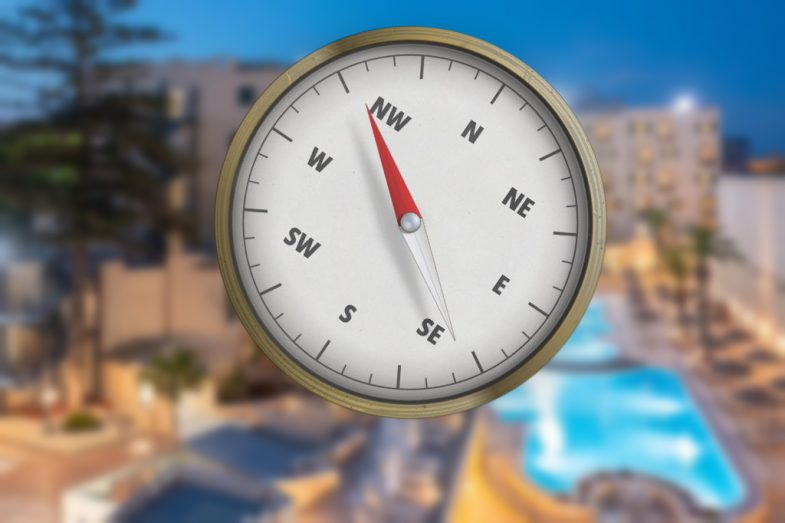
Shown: 305 °
